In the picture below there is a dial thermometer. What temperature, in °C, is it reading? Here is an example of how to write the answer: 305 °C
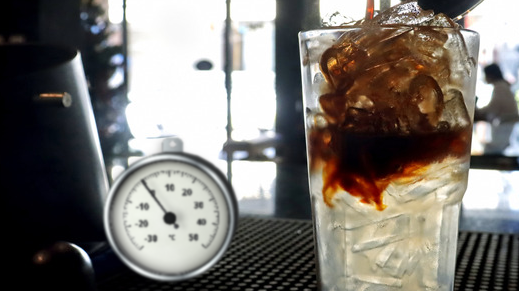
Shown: 0 °C
